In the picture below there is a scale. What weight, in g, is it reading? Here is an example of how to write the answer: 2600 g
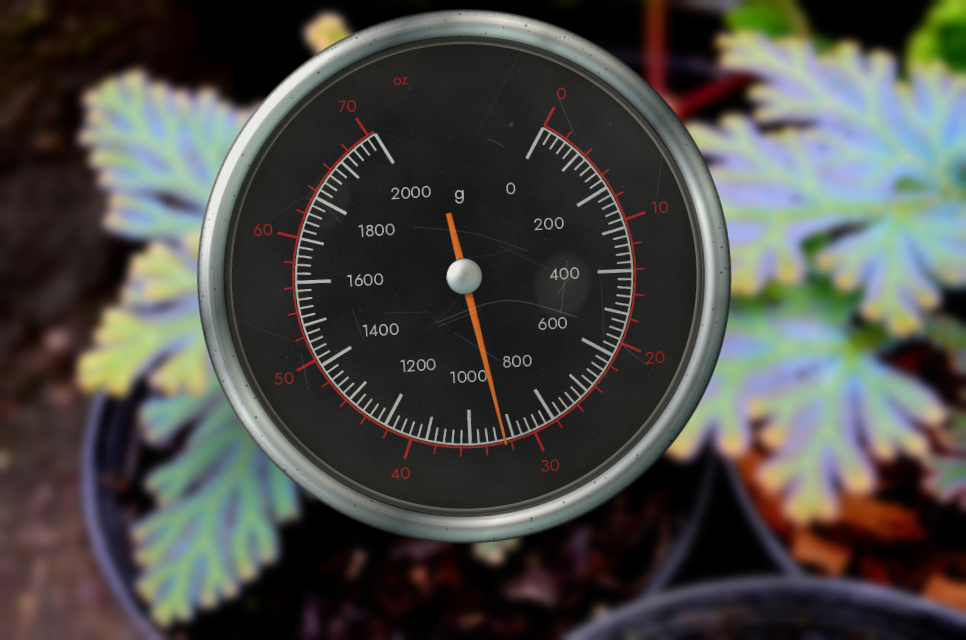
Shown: 920 g
